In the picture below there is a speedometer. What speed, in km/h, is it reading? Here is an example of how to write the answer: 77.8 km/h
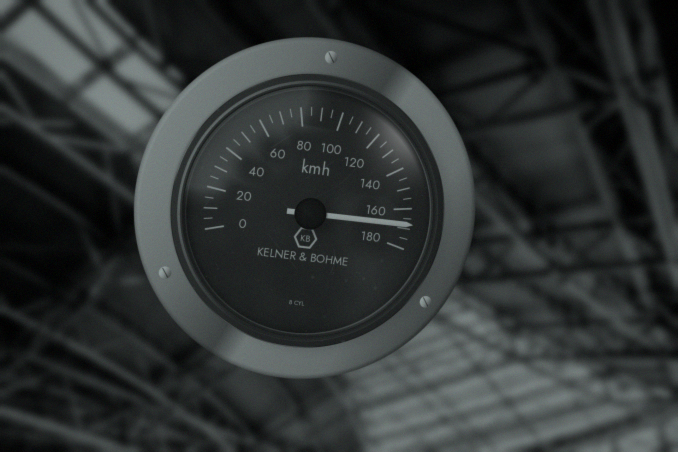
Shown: 167.5 km/h
